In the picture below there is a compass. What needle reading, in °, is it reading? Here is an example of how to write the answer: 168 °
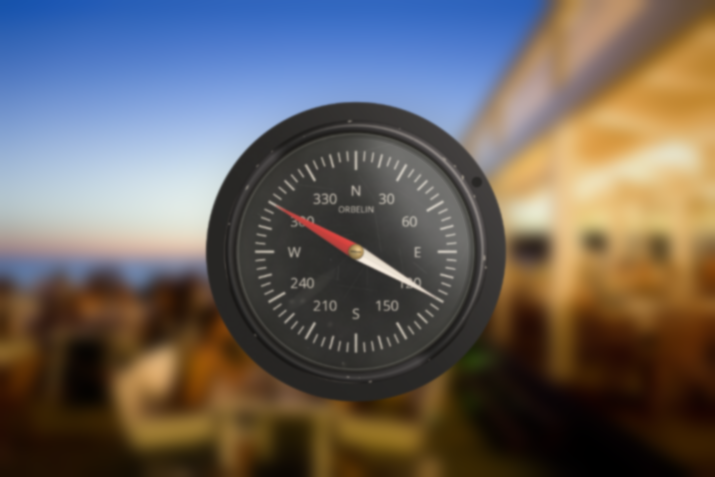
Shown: 300 °
